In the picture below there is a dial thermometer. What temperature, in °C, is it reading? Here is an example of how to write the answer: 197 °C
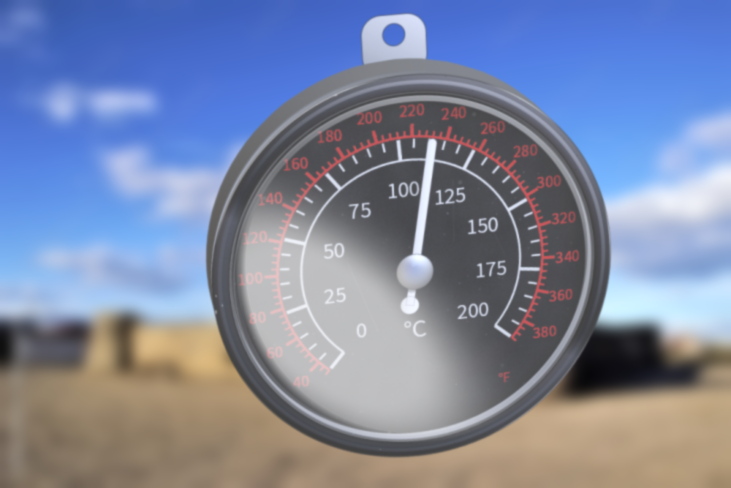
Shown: 110 °C
